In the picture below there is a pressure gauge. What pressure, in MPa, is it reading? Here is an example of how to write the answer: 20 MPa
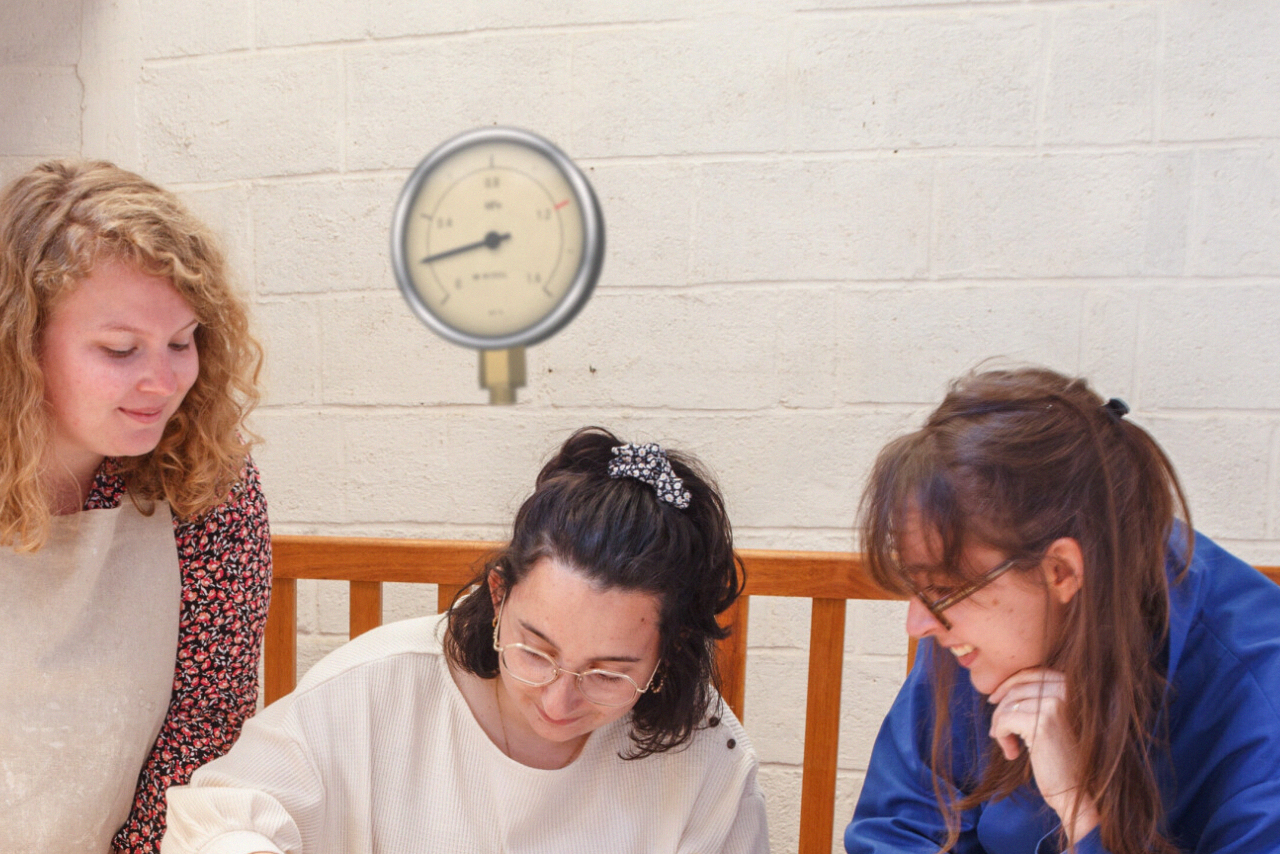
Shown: 0.2 MPa
